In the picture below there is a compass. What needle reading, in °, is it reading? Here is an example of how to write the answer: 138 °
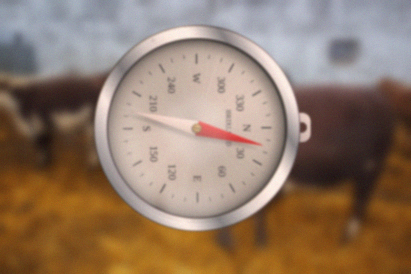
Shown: 15 °
